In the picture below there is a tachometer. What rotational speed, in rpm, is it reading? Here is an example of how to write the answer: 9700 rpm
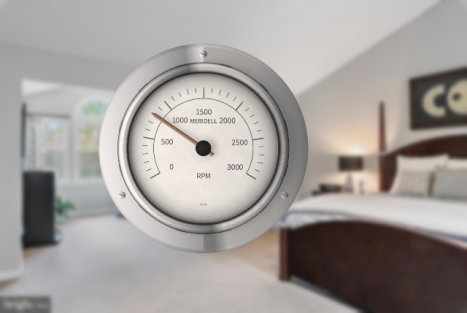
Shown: 800 rpm
